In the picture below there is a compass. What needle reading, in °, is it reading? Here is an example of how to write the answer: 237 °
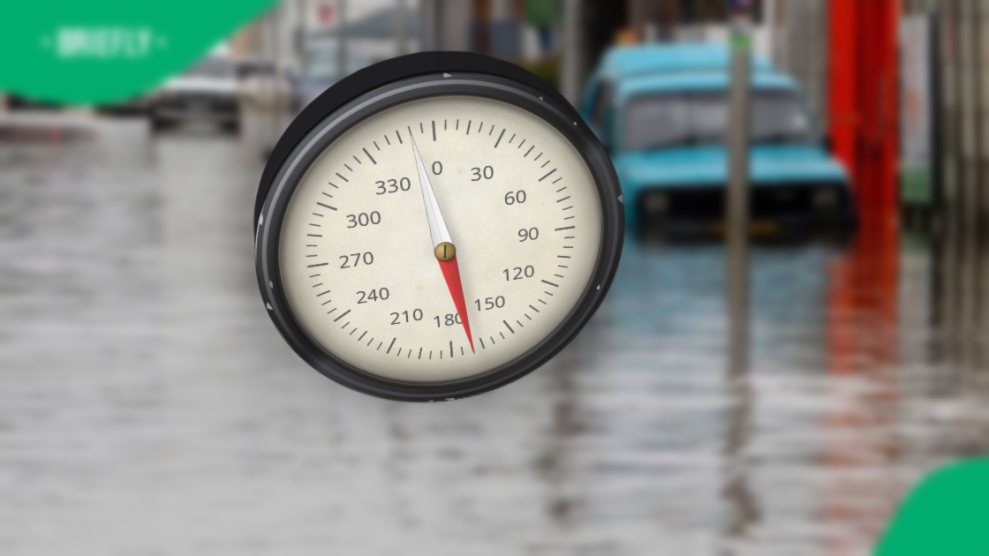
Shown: 170 °
